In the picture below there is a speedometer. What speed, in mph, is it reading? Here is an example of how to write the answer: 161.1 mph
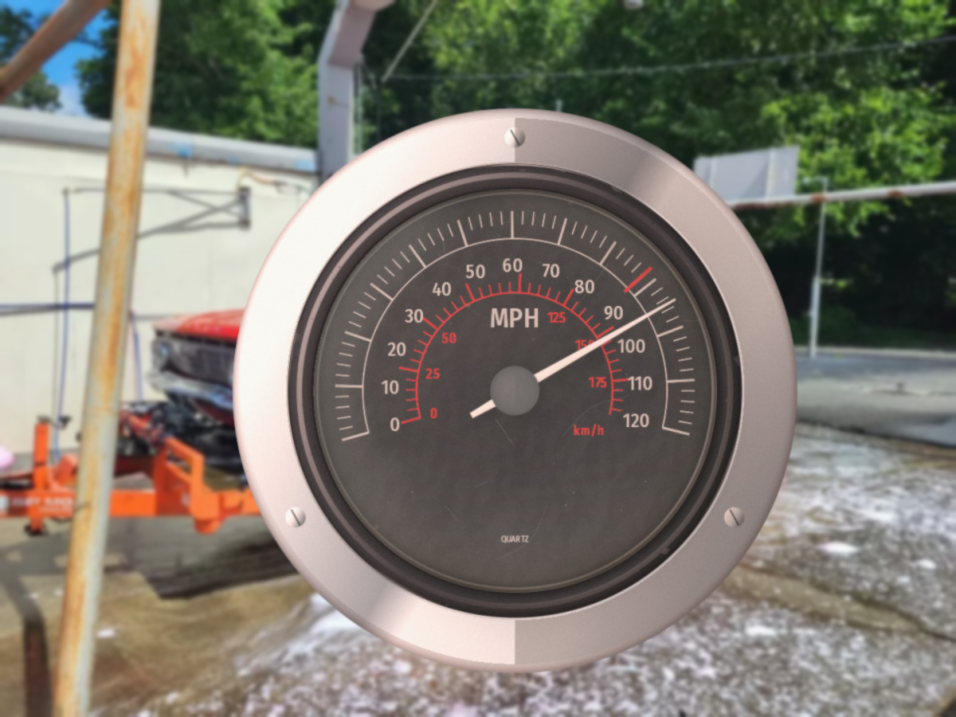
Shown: 95 mph
